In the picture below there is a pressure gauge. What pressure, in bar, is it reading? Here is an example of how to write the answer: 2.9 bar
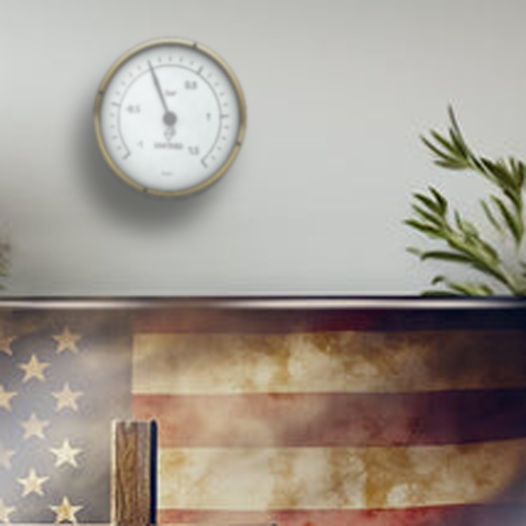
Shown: 0 bar
